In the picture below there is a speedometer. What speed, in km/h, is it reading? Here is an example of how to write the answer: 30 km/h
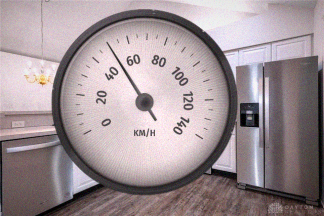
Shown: 50 km/h
